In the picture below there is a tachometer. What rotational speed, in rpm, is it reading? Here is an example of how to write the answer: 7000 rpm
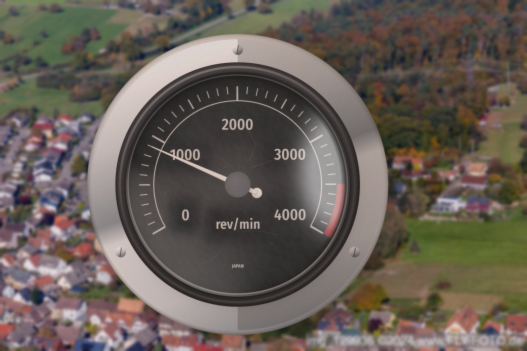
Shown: 900 rpm
